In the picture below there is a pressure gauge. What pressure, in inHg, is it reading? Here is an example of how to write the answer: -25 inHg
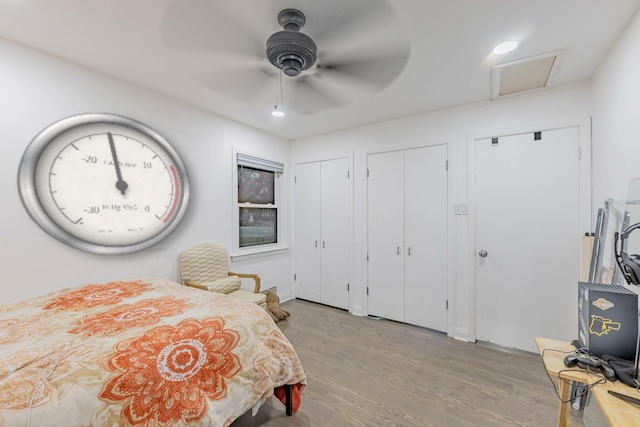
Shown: -16 inHg
